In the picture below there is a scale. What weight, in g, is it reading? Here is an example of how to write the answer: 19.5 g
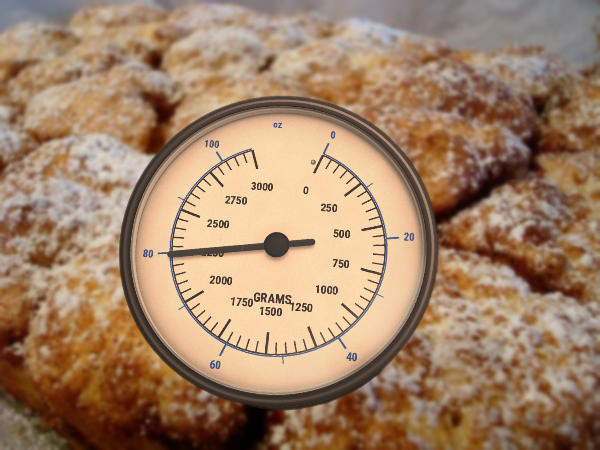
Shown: 2250 g
